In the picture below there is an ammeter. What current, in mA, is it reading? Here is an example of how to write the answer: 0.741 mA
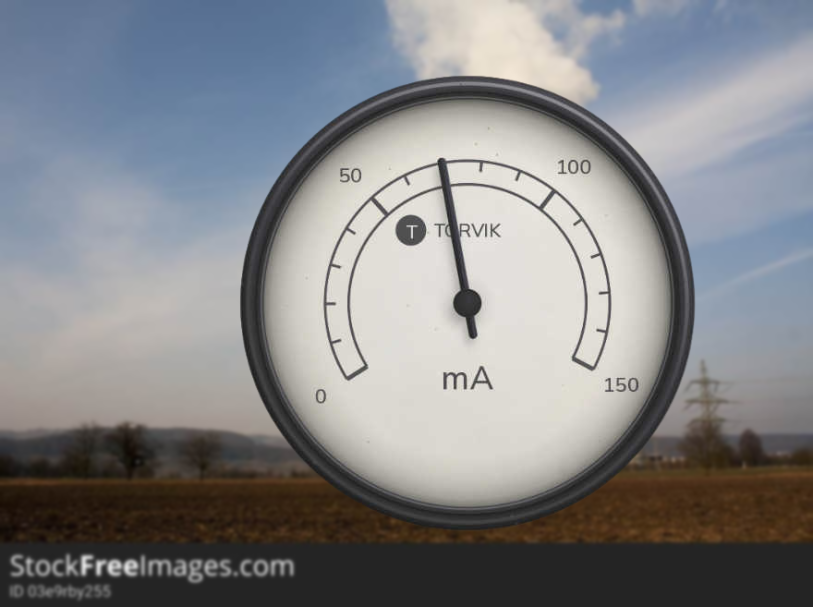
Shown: 70 mA
